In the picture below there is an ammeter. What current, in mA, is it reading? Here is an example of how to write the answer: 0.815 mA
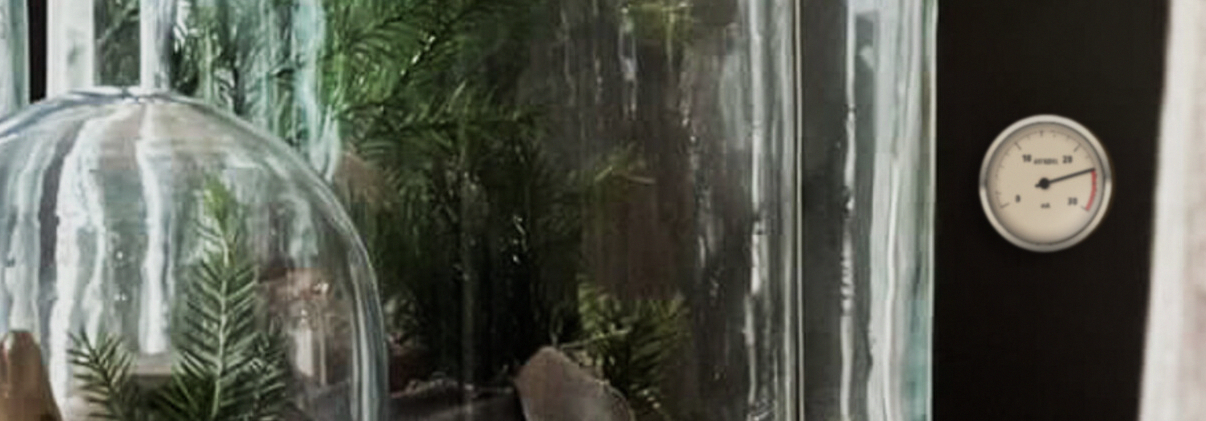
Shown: 24 mA
